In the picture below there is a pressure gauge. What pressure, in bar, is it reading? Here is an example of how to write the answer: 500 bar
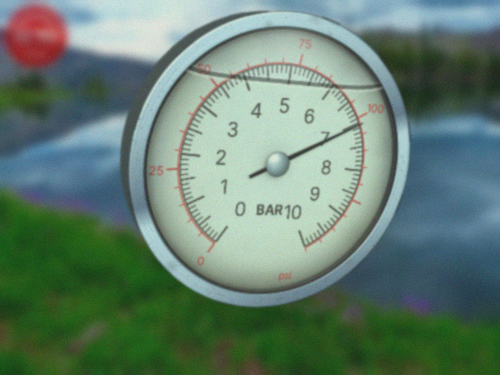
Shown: 7 bar
